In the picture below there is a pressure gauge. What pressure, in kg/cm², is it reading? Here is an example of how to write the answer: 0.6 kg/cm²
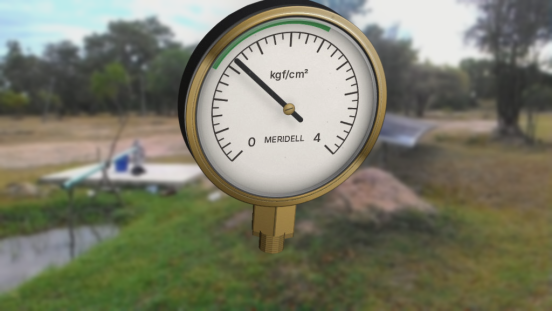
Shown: 1.3 kg/cm²
